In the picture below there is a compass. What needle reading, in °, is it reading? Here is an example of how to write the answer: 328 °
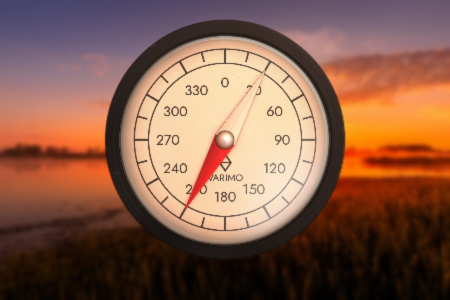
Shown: 210 °
